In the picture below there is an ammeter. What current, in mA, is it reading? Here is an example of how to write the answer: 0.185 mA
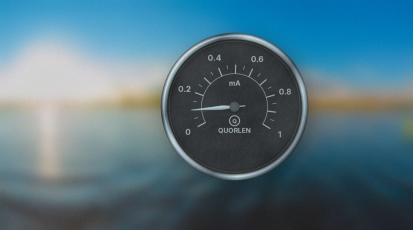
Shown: 0.1 mA
